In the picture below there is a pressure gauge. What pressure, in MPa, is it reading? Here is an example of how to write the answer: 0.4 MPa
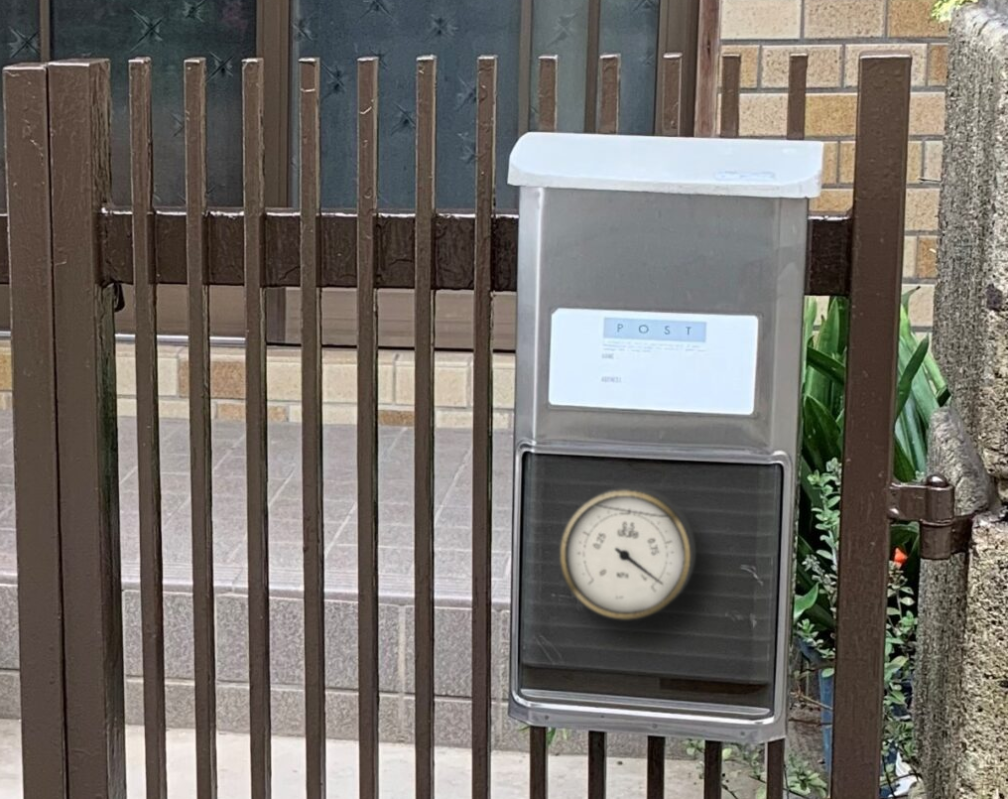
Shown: 0.95 MPa
